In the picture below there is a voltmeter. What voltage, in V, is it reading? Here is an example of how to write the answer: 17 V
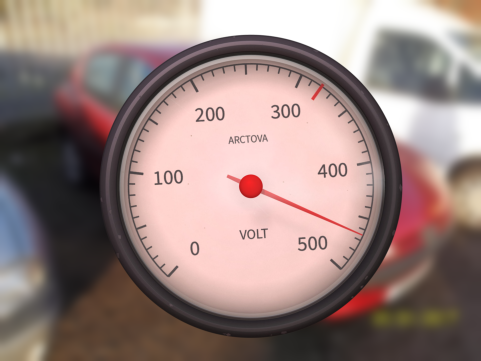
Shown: 465 V
